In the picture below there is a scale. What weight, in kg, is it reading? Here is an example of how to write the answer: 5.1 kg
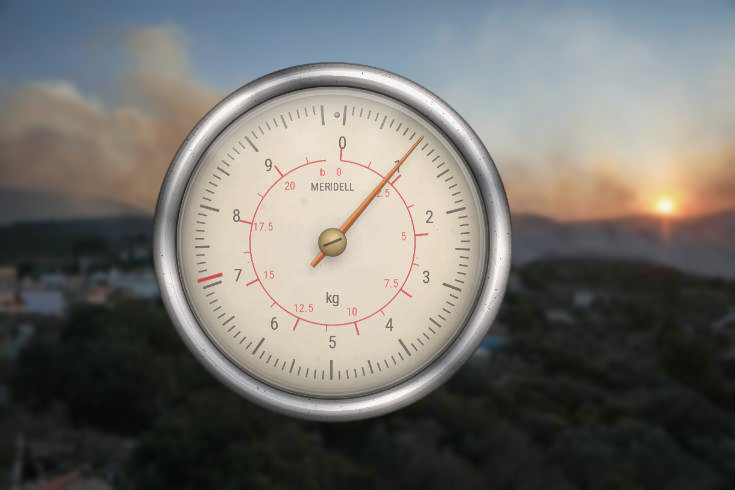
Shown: 1 kg
